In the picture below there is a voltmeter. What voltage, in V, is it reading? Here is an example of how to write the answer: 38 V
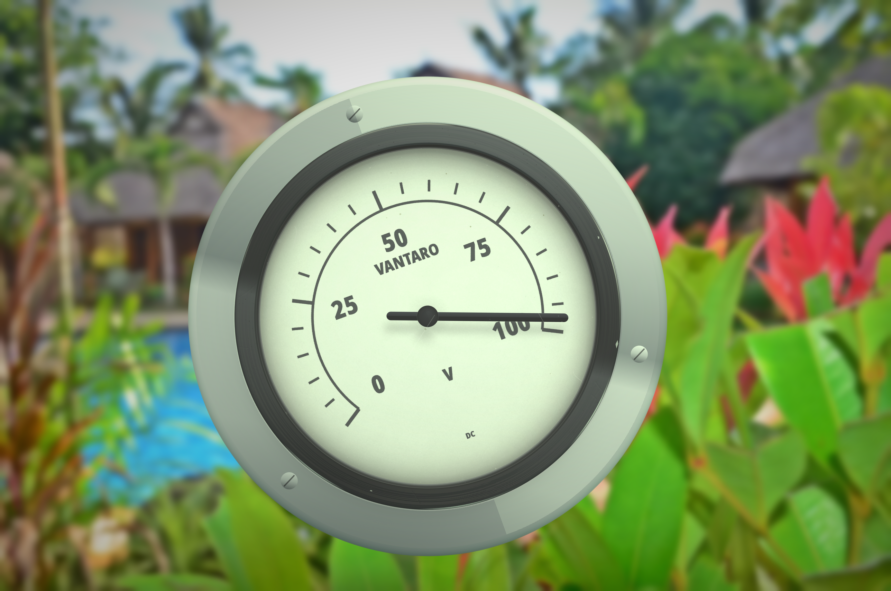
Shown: 97.5 V
